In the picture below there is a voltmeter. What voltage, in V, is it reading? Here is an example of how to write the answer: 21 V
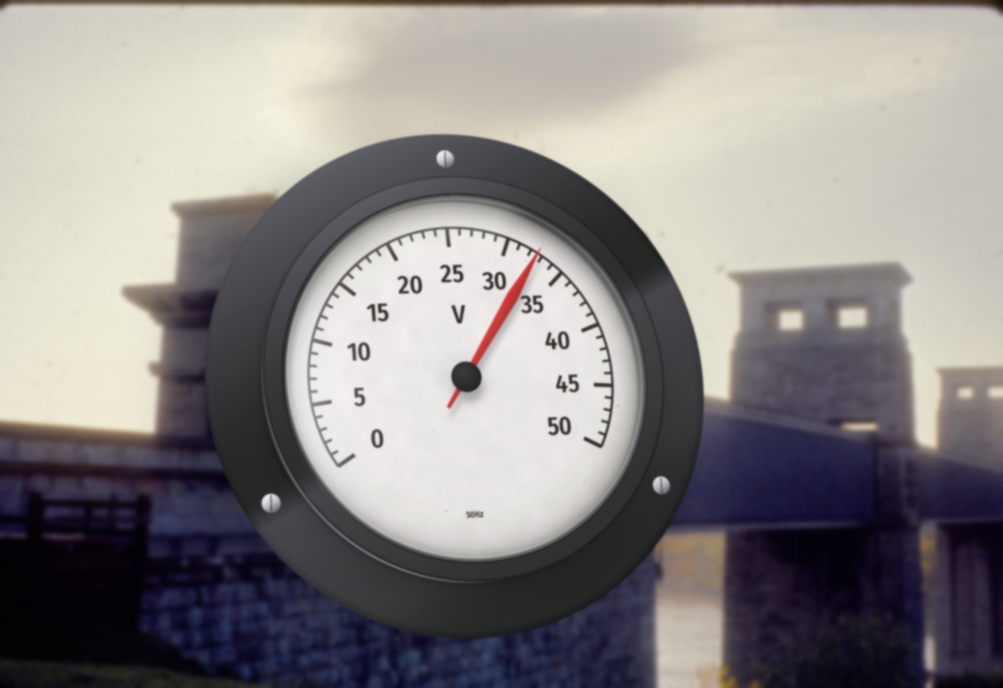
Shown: 32.5 V
